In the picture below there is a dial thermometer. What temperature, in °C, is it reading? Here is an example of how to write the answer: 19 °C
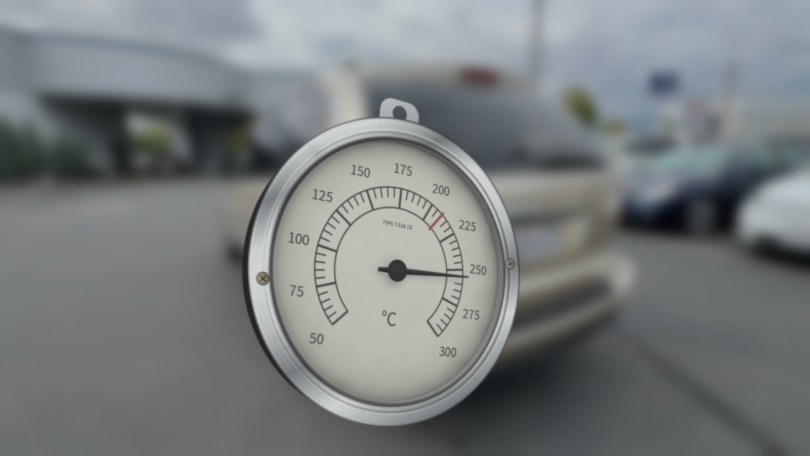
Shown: 255 °C
